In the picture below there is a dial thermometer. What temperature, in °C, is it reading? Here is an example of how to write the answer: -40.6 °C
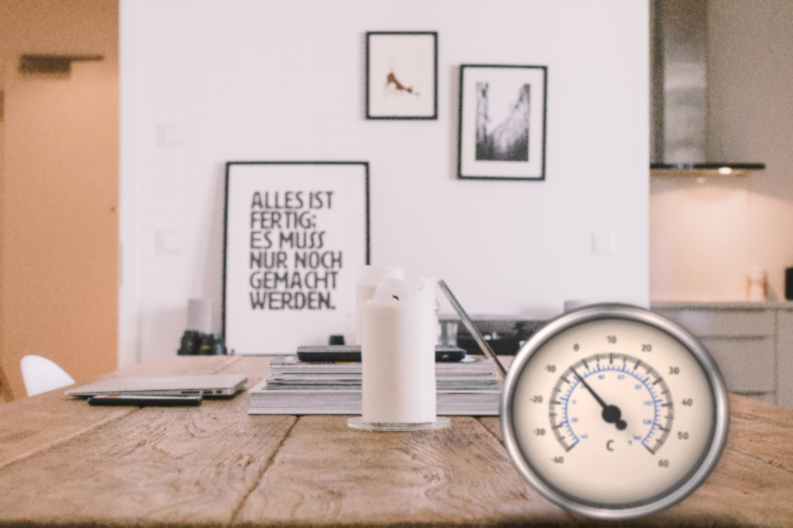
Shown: -5 °C
